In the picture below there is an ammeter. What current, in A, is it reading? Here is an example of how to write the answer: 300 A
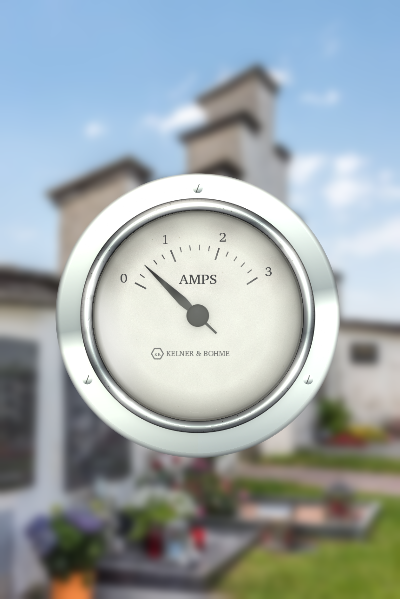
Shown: 0.4 A
